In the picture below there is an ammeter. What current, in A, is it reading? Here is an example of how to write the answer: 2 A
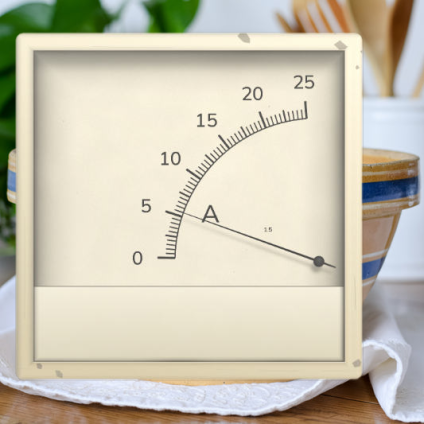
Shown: 5.5 A
